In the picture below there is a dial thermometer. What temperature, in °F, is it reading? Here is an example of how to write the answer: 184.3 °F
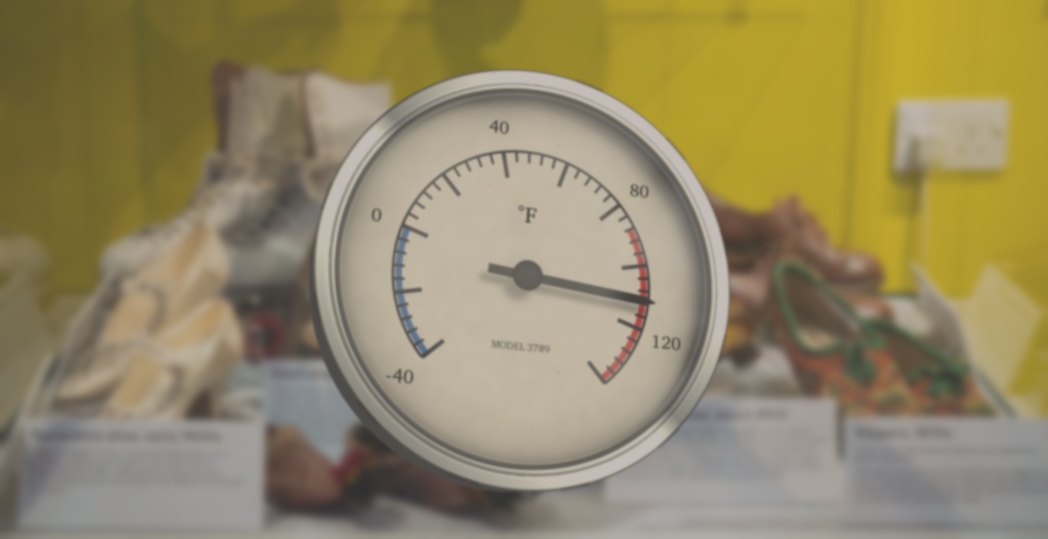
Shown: 112 °F
